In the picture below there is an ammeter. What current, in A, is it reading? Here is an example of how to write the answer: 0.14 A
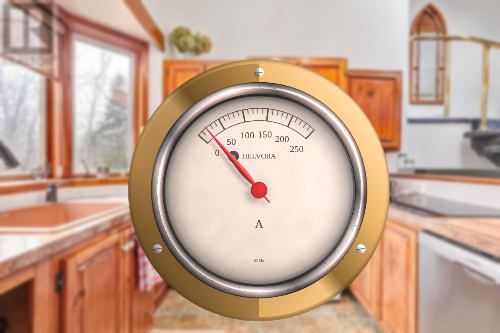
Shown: 20 A
